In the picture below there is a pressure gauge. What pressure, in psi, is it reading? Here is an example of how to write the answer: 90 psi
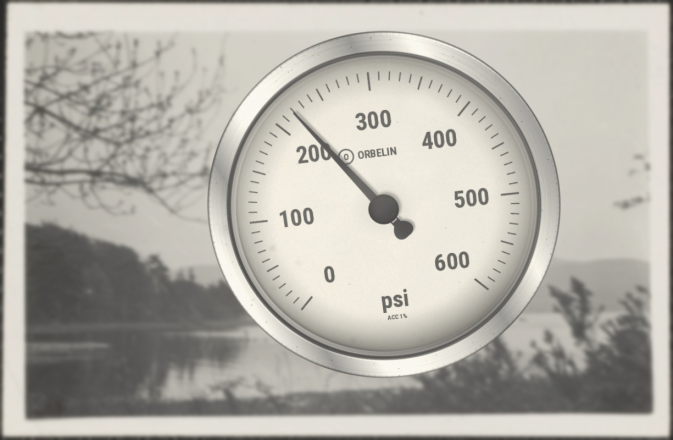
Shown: 220 psi
